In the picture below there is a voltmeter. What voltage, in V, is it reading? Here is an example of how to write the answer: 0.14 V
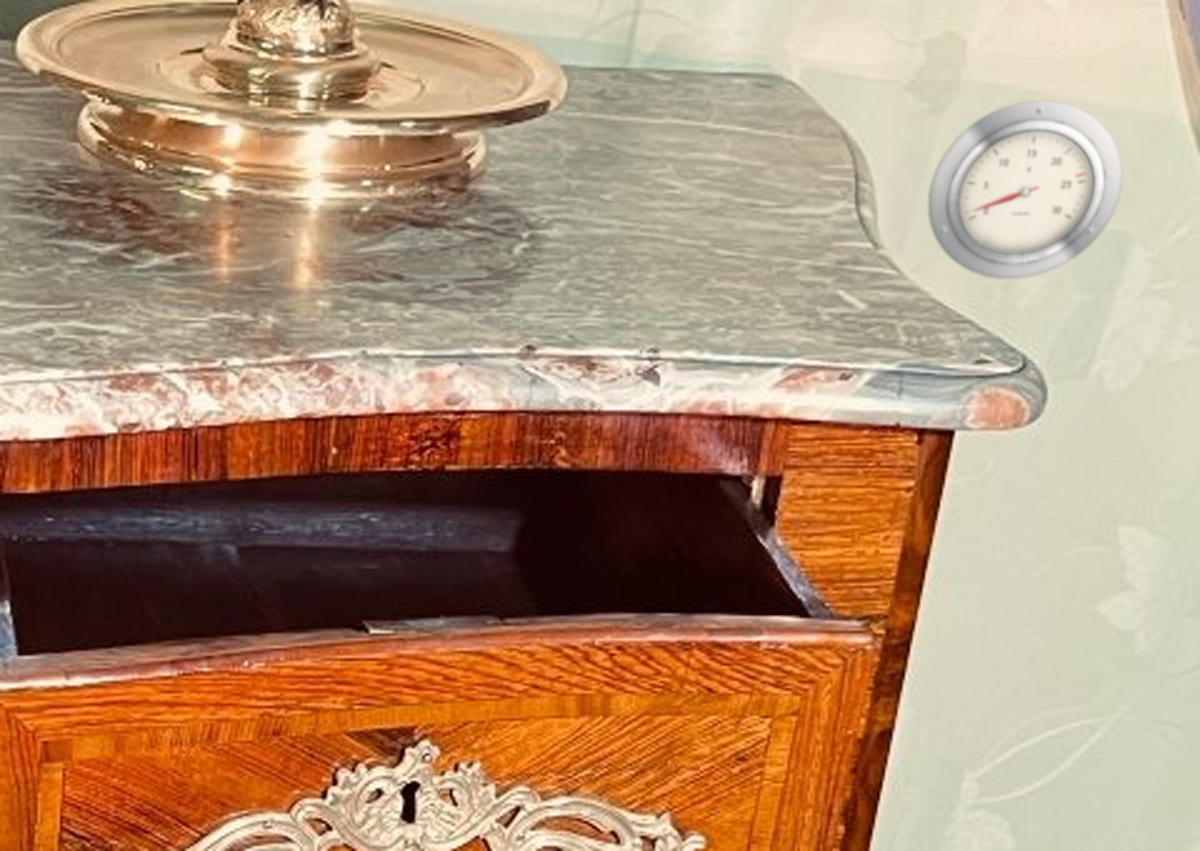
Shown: 1 V
